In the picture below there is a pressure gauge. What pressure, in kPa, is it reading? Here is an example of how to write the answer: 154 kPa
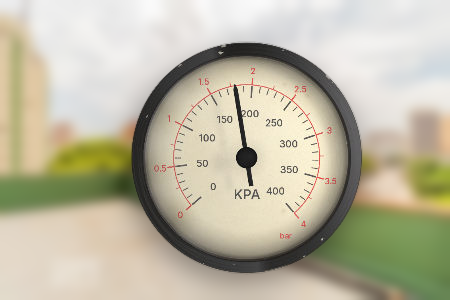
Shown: 180 kPa
